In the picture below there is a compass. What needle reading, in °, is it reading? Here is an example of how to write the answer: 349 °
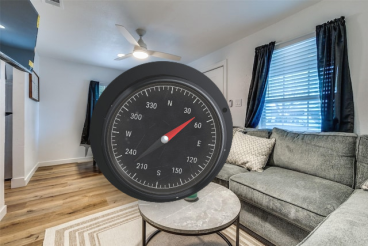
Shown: 45 °
